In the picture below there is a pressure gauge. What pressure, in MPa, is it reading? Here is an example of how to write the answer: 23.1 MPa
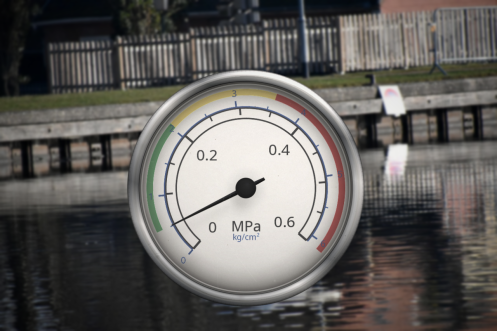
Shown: 0.05 MPa
